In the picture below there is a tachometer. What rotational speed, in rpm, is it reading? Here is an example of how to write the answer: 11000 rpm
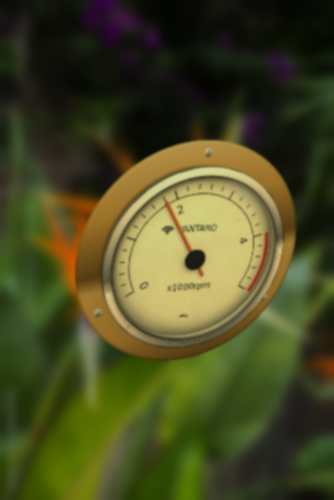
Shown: 1800 rpm
